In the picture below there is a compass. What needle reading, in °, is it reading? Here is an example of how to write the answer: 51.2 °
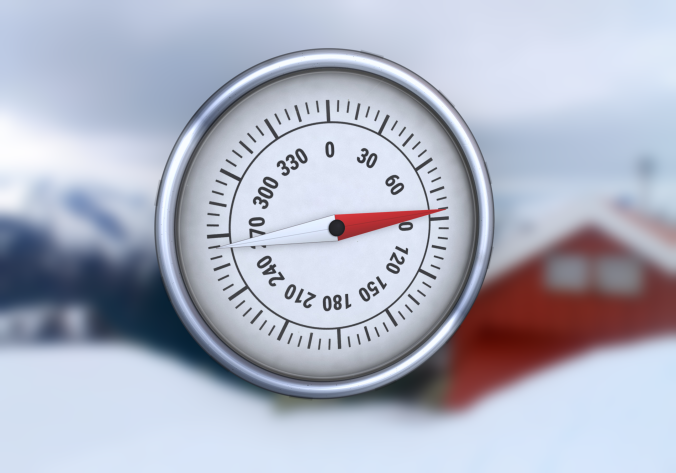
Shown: 85 °
